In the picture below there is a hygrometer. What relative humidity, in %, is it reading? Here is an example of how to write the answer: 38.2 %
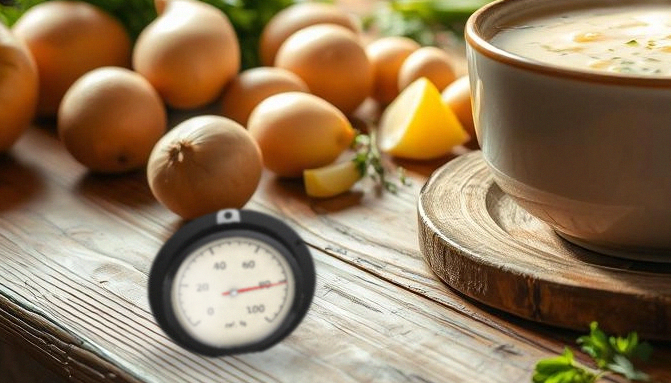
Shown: 80 %
